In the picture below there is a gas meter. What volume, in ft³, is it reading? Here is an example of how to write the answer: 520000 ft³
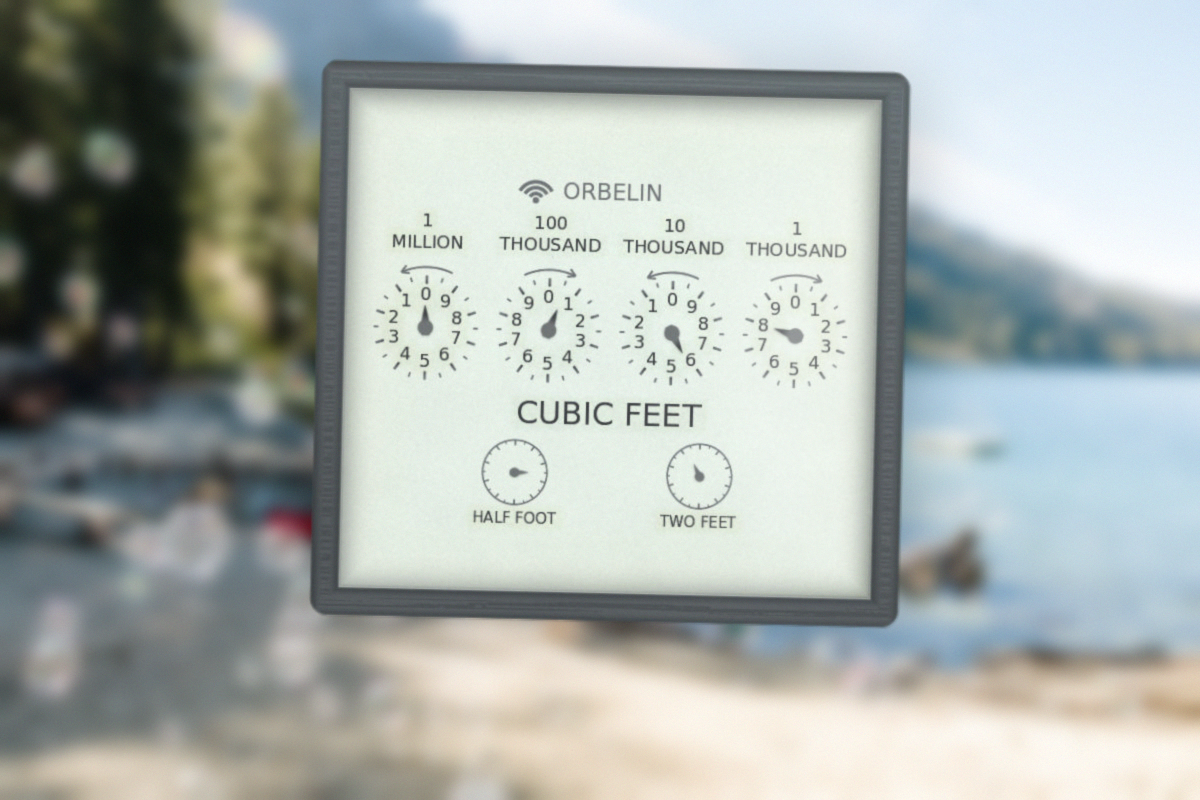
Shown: 5800 ft³
